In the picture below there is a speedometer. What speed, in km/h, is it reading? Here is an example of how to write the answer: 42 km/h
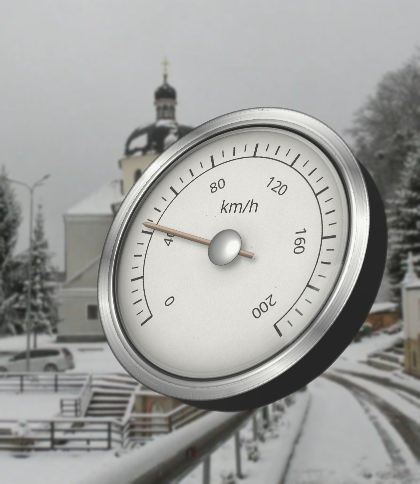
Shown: 42.5 km/h
